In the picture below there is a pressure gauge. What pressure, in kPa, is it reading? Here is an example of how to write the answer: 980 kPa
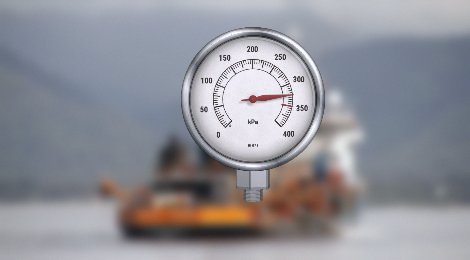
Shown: 325 kPa
